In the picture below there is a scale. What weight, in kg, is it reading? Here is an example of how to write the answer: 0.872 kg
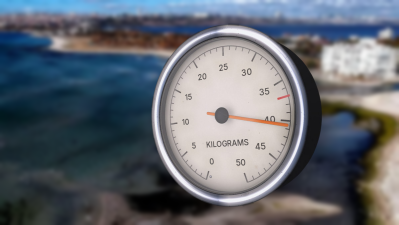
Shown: 40.5 kg
